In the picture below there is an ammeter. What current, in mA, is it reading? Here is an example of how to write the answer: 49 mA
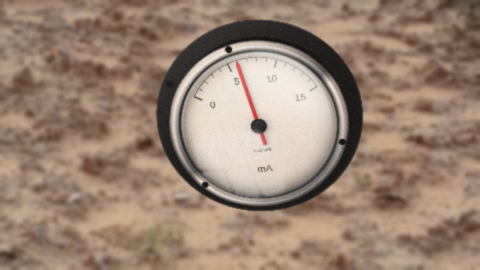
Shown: 6 mA
